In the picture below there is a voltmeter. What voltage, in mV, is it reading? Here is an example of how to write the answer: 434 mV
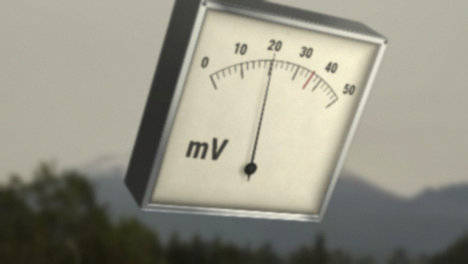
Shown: 20 mV
